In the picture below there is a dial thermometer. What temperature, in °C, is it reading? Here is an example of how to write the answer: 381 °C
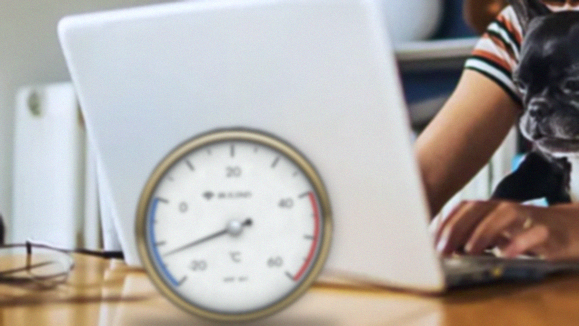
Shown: -12.5 °C
